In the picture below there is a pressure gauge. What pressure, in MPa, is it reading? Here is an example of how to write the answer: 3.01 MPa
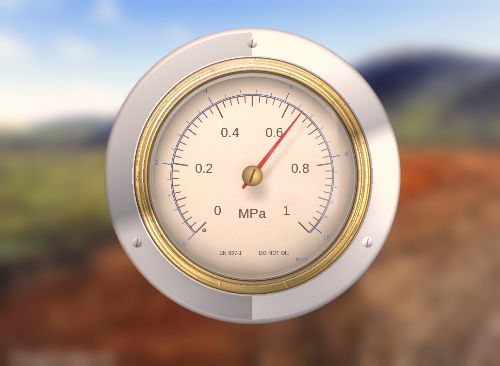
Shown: 0.64 MPa
